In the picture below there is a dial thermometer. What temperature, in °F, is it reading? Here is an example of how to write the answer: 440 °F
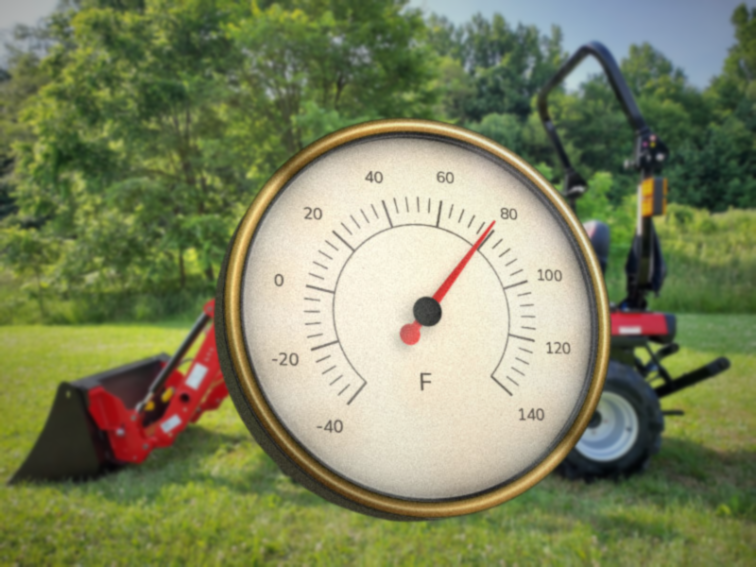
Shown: 78 °F
